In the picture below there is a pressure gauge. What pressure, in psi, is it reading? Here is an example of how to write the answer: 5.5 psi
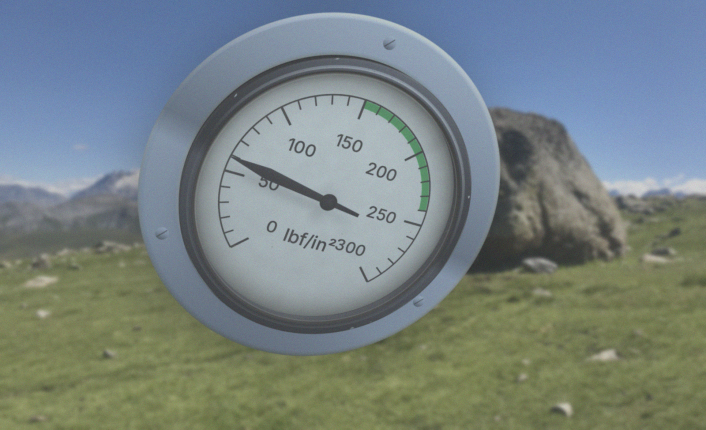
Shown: 60 psi
